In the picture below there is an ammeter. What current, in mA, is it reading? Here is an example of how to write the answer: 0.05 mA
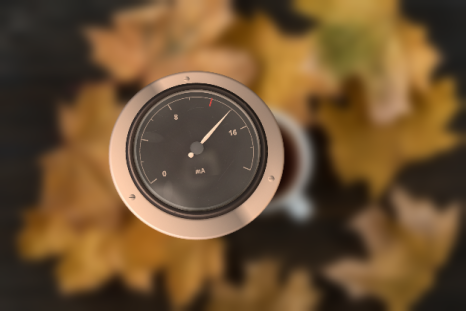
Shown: 14 mA
